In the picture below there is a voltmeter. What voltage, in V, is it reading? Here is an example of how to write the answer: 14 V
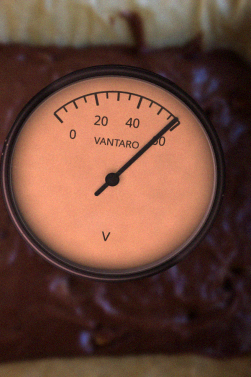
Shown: 57.5 V
